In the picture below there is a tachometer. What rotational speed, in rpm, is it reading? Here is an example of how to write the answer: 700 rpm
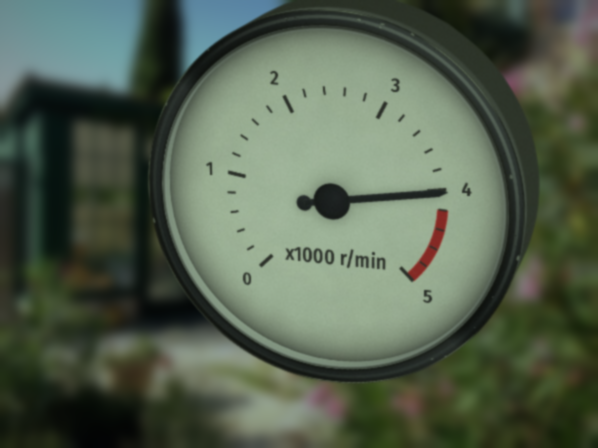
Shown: 4000 rpm
